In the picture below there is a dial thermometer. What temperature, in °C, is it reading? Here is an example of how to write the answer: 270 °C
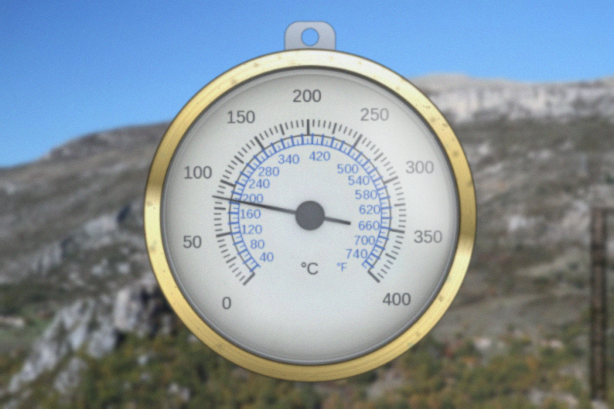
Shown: 85 °C
